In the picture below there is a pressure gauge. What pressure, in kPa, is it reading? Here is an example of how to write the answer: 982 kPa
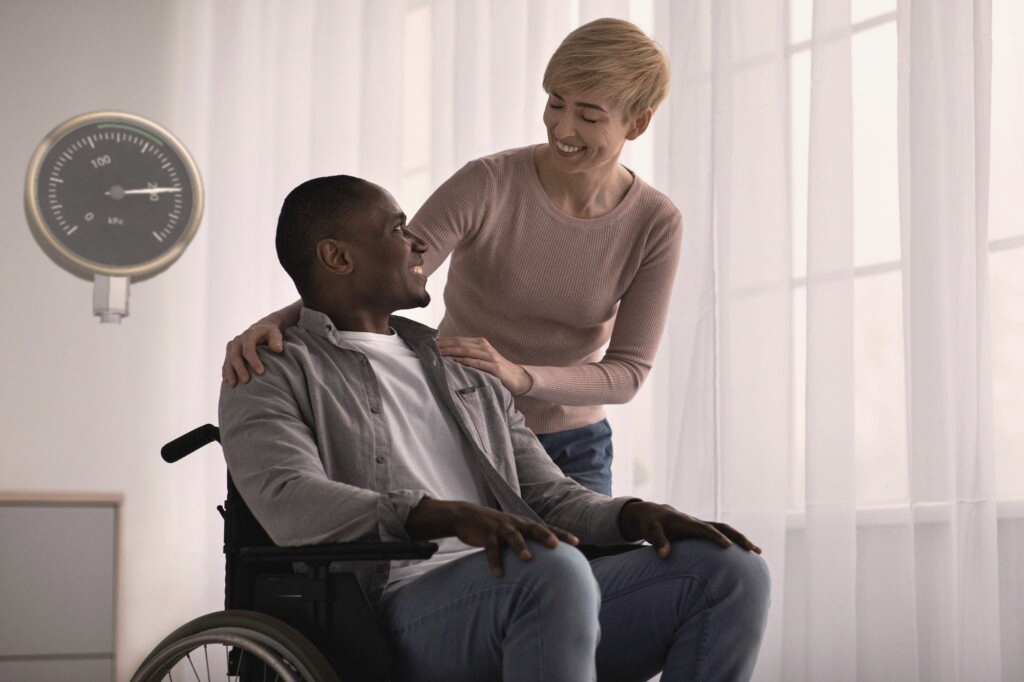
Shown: 200 kPa
